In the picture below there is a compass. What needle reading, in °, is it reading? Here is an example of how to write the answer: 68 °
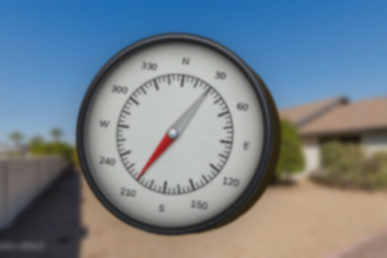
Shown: 210 °
